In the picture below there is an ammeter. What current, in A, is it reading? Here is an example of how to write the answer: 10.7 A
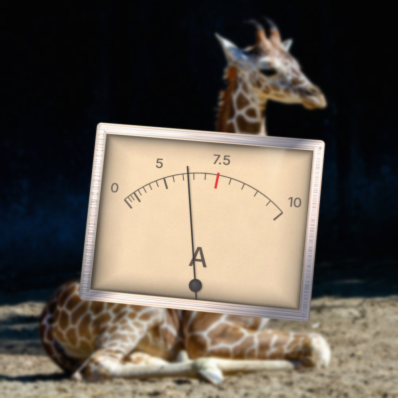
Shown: 6.25 A
